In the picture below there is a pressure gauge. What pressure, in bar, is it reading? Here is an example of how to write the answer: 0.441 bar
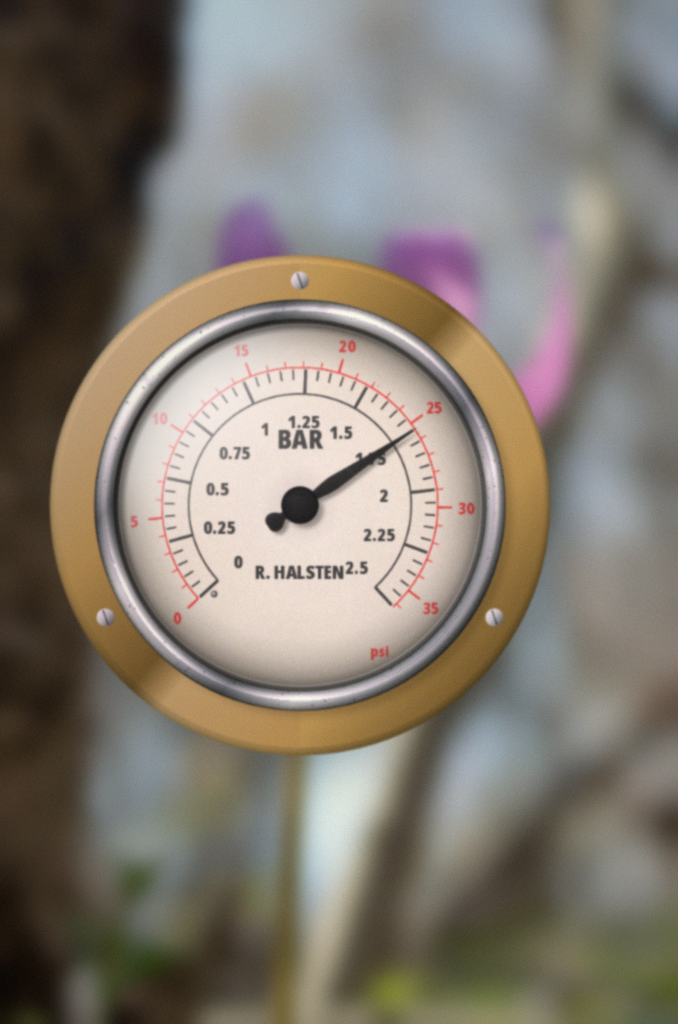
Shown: 1.75 bar
